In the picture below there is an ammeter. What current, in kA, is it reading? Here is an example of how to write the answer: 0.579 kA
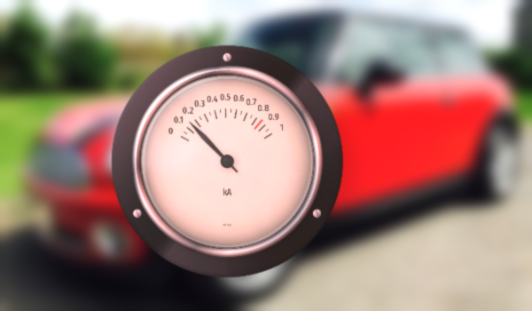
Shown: 0.15 kA
